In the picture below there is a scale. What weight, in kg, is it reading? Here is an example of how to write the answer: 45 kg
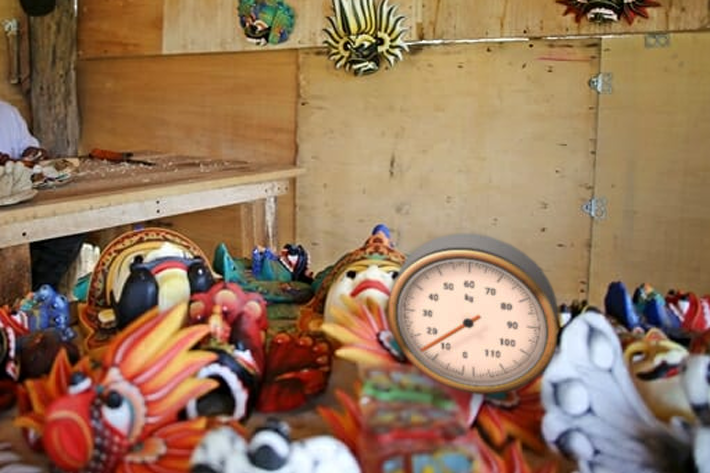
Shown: 15 kg
